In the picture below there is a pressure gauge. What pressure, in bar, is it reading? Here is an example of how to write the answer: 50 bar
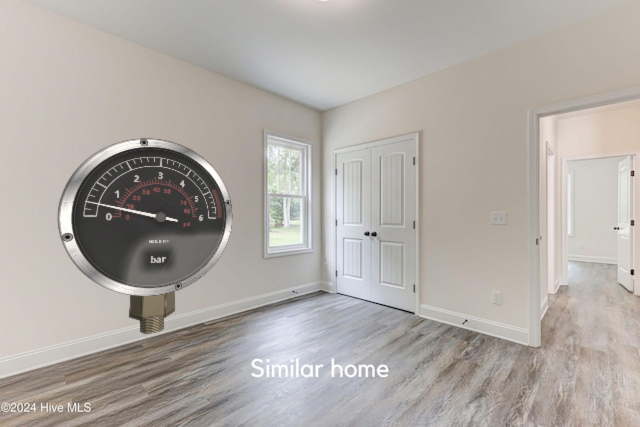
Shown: 0.4 bar
